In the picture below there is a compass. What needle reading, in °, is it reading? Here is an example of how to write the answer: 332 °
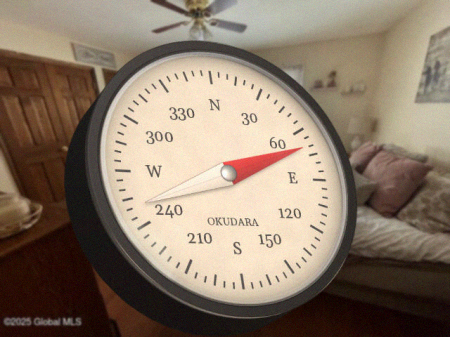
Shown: 70 °
